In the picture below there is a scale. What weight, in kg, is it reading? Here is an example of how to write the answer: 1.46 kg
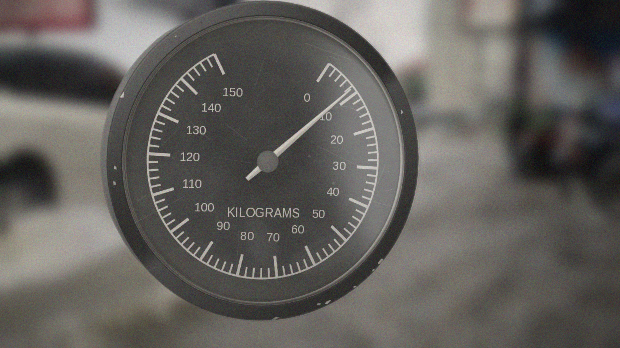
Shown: 8 kg
